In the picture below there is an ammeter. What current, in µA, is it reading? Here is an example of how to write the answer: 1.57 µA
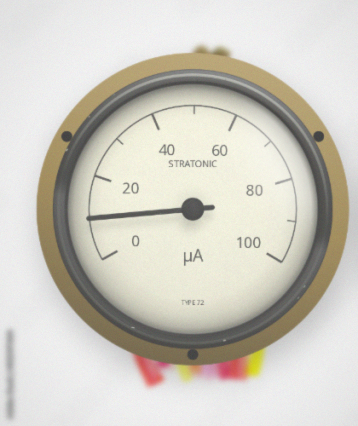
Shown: 10 µA
